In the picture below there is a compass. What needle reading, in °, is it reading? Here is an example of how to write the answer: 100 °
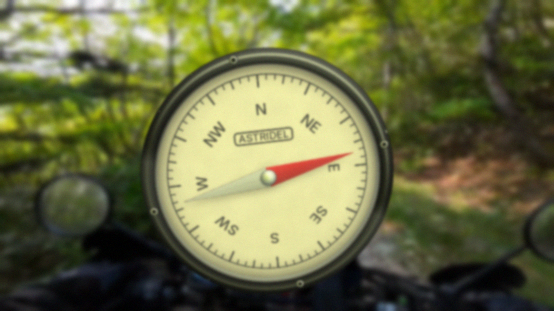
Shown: 80 °
